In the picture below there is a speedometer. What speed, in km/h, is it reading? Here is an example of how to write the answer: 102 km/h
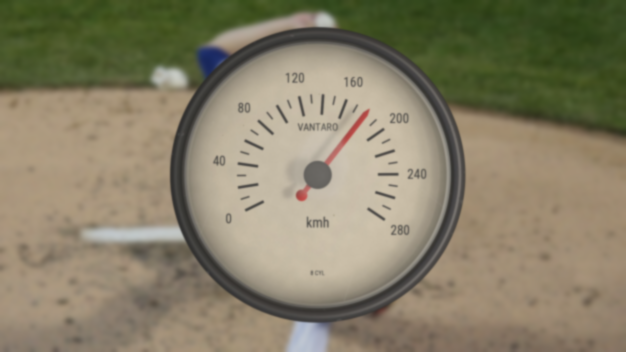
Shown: 180 km/h
